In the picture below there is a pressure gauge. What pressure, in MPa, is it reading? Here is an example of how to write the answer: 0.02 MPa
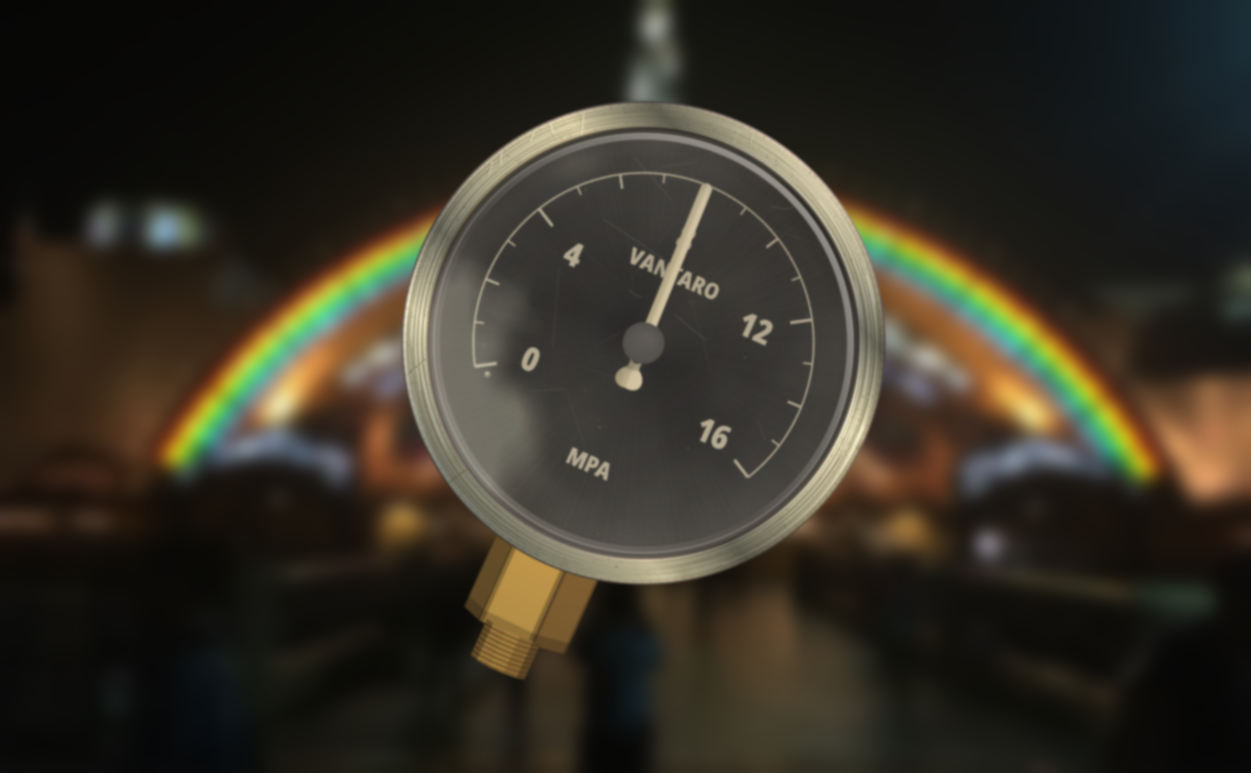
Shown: 8 MPa
